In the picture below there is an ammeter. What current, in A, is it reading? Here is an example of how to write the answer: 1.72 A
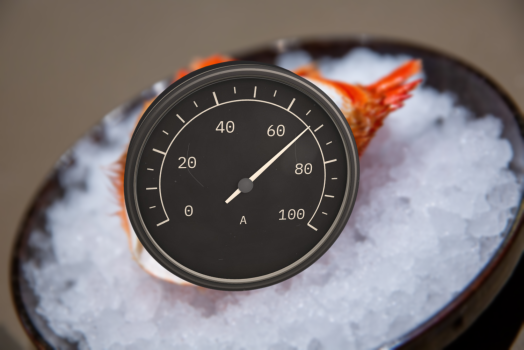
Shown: 67.5 A
